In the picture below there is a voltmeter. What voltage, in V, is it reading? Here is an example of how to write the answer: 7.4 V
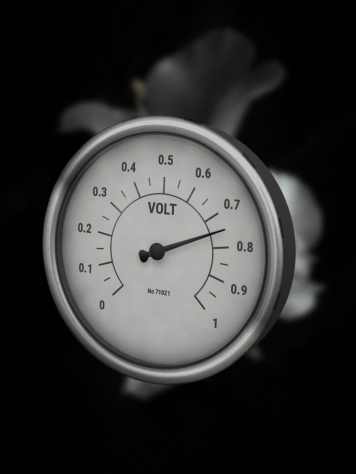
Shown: 0.75 V
